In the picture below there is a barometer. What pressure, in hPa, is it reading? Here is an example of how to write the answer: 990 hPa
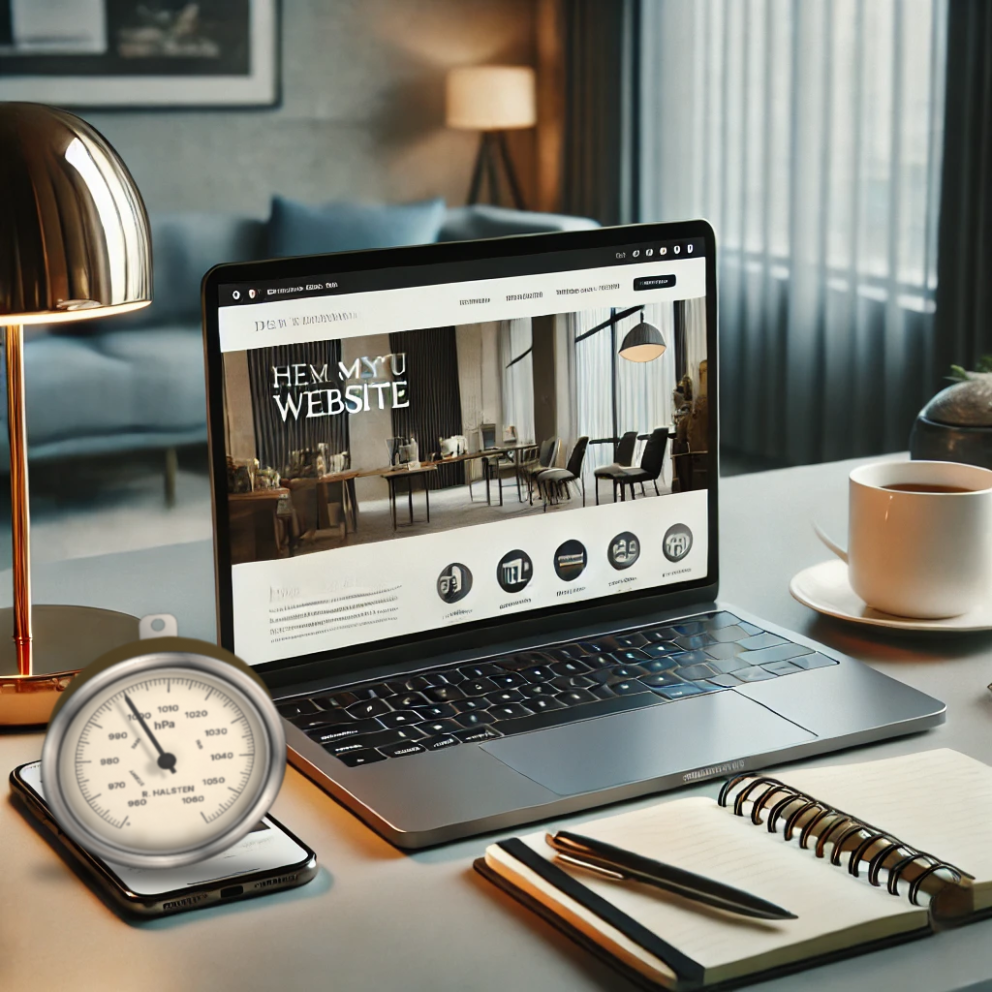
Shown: 1000 hPa
